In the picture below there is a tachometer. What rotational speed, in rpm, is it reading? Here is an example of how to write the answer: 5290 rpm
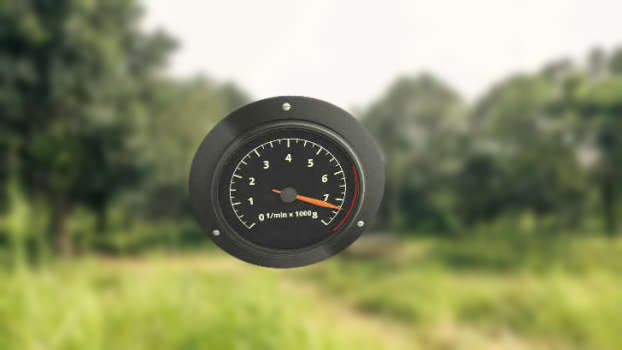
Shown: 7250 rpm
